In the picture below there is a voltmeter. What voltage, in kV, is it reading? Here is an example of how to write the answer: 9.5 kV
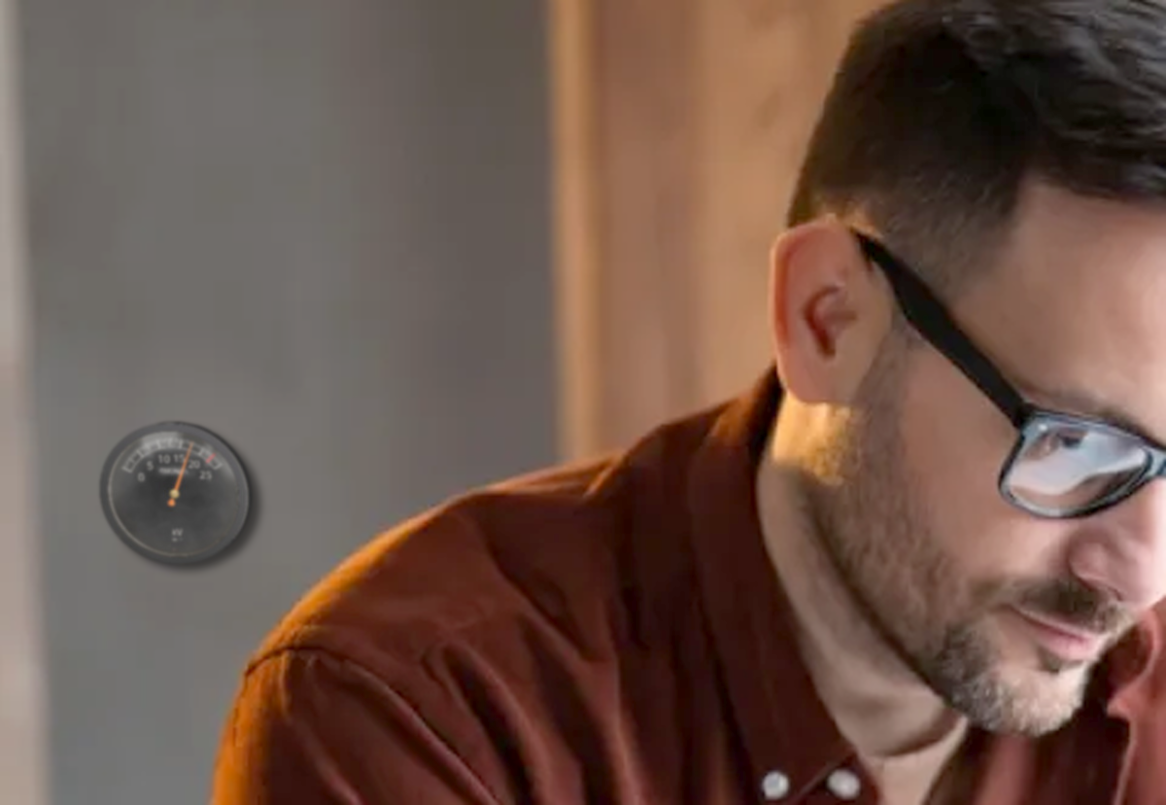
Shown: 17.5 kV
